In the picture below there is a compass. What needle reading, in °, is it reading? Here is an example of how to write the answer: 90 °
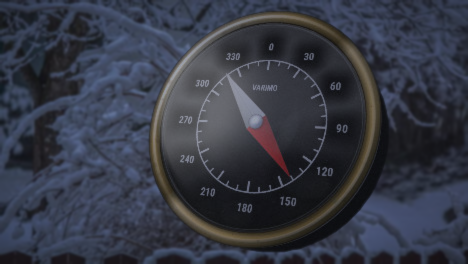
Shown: 140 °
